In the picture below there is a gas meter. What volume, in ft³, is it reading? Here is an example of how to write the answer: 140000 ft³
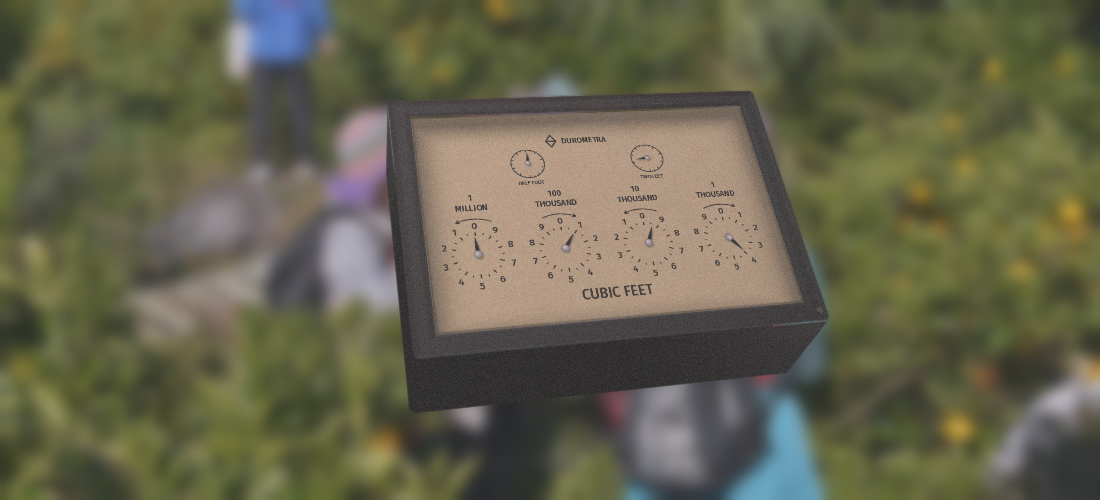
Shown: 9400 ft³
